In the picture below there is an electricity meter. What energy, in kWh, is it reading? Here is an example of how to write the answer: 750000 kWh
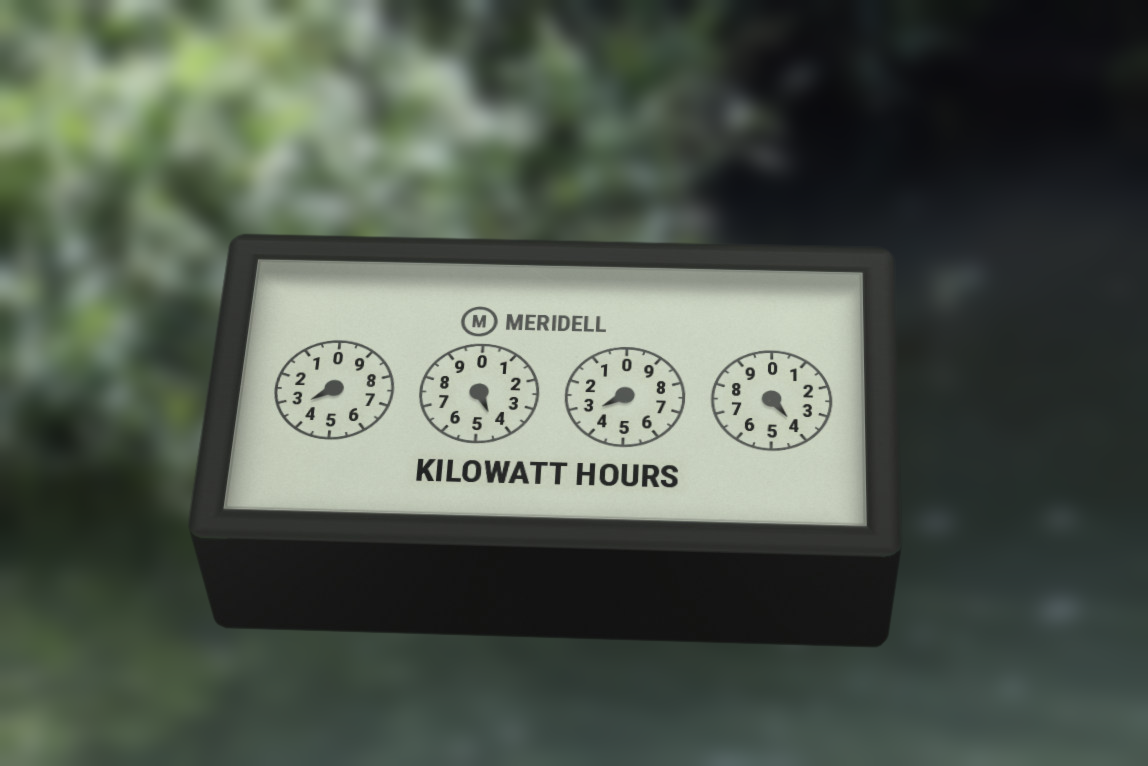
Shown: 3434 kWh
